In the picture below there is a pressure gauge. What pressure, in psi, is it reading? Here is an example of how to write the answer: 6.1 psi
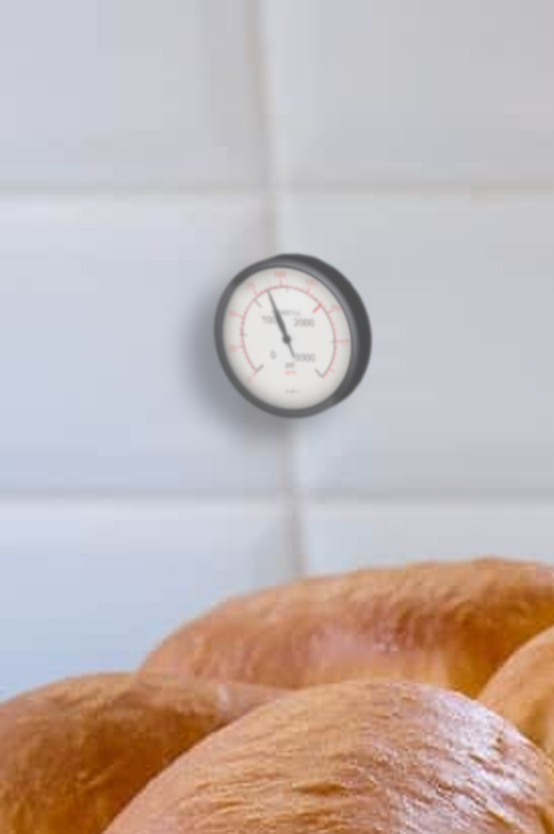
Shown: 1250 psi
